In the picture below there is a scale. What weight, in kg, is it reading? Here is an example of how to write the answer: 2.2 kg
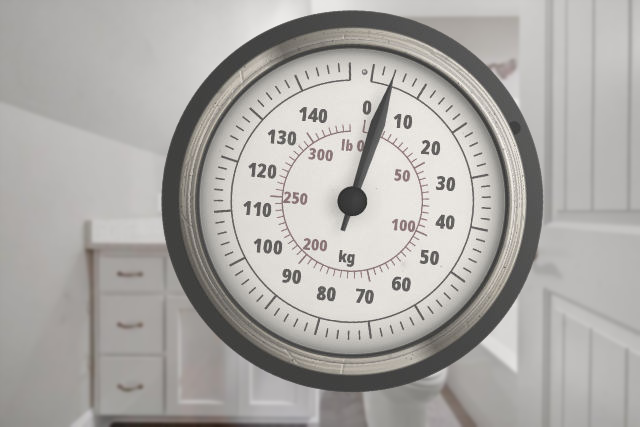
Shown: 4 kg
